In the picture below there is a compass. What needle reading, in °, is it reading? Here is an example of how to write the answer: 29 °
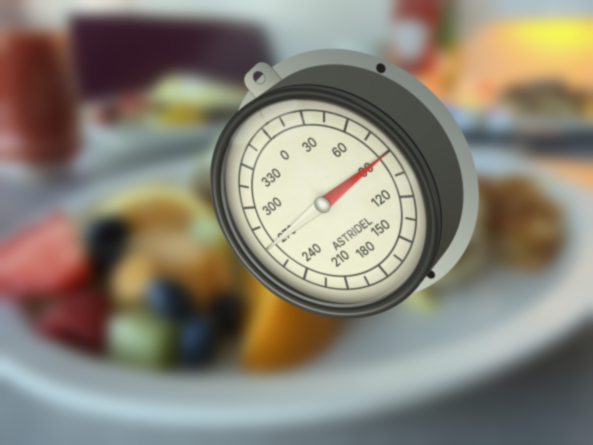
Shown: 90 °
